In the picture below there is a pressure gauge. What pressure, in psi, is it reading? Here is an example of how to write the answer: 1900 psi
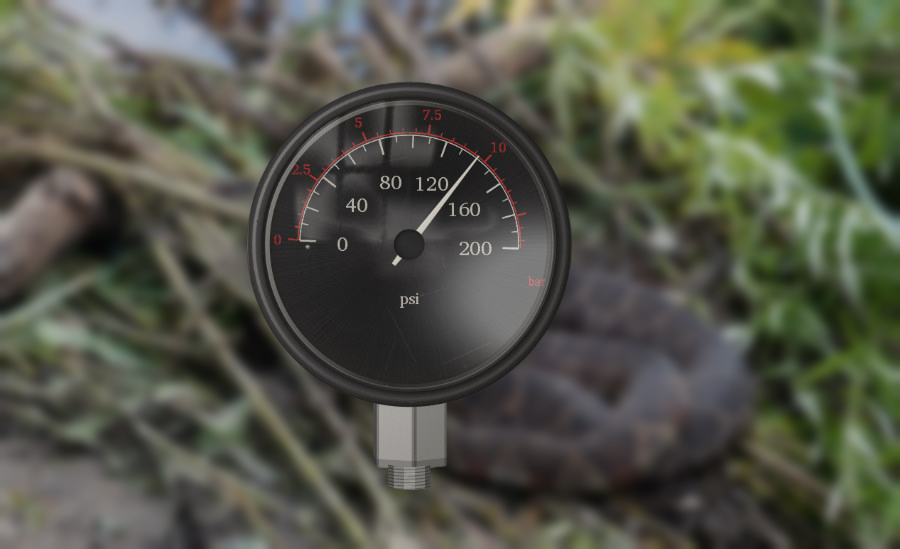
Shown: 140 psi
